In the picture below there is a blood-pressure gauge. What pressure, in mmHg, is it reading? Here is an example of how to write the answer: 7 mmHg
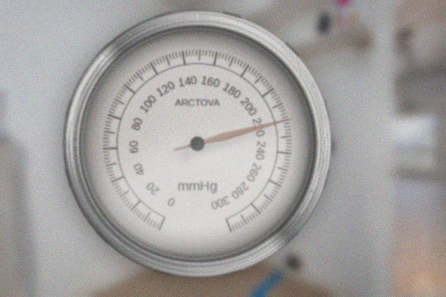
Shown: 220 mmHg
